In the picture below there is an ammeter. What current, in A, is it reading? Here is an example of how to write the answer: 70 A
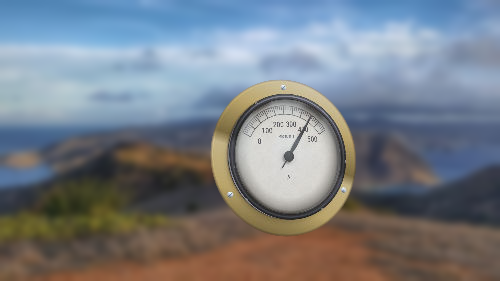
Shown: 400 A
